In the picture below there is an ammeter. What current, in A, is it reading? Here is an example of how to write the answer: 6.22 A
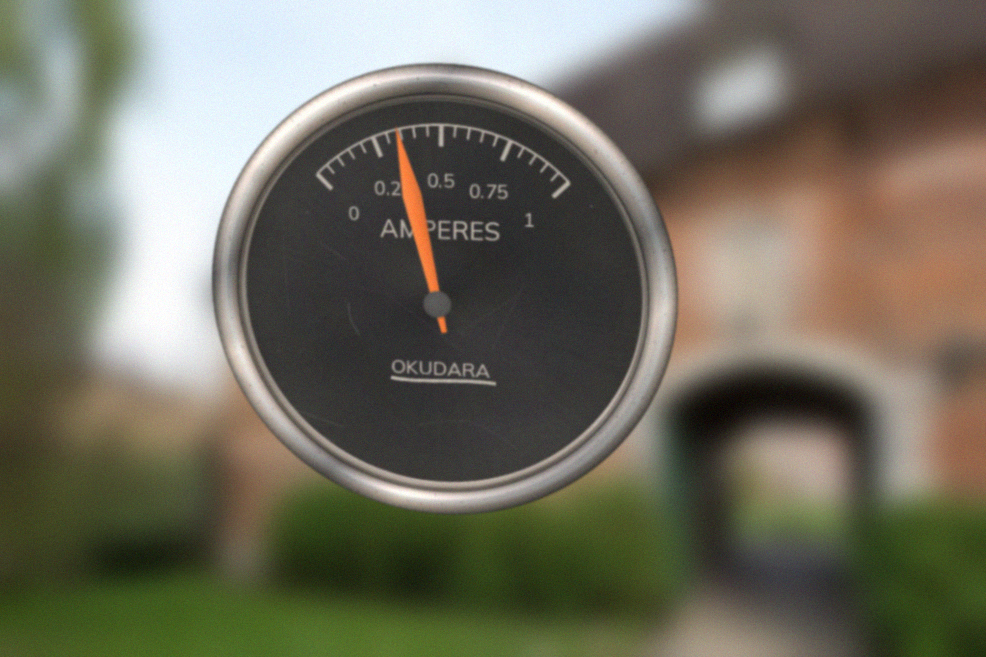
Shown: 0.35 A
